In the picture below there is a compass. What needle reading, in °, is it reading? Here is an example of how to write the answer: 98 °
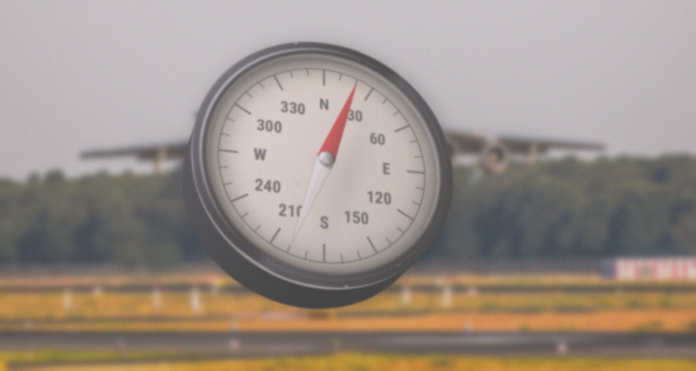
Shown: 20 °
